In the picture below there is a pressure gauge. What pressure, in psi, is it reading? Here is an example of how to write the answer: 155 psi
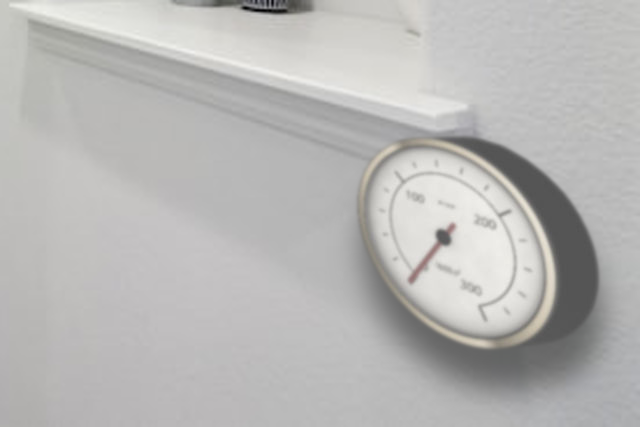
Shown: 0 psi
